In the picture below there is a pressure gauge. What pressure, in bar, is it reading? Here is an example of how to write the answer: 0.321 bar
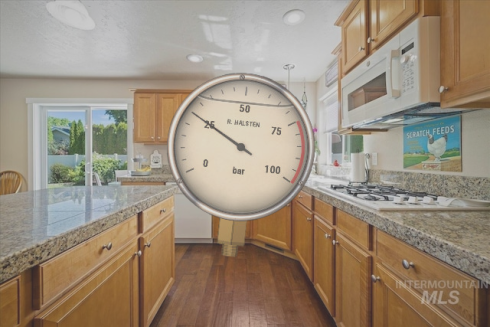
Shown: 25 bar
